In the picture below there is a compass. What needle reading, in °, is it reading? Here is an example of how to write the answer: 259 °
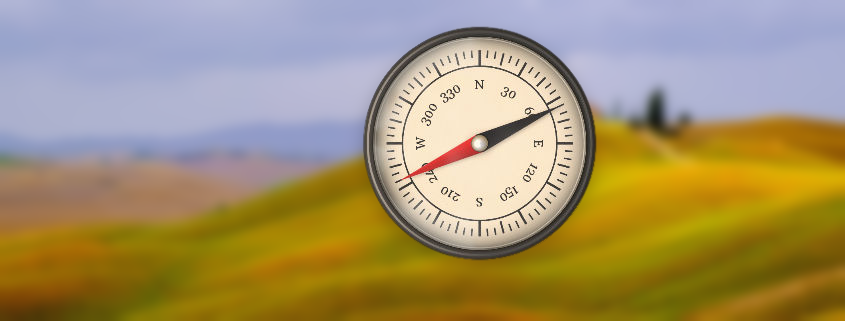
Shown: 245 °
